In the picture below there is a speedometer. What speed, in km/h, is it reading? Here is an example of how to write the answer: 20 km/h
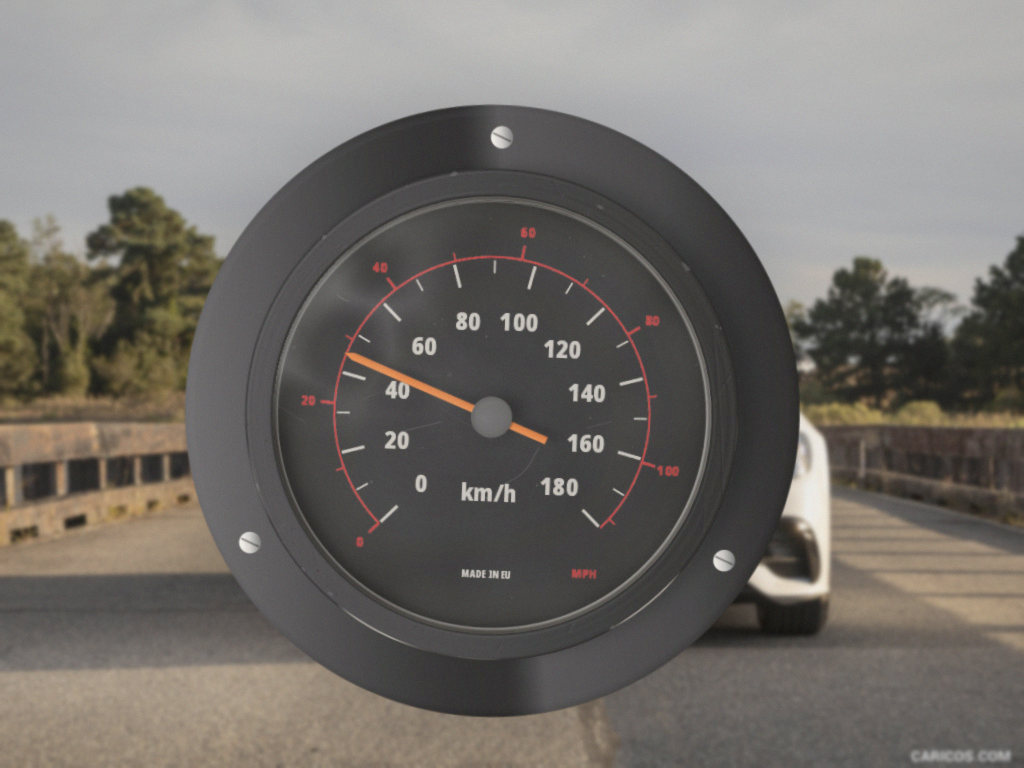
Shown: 45 km/h
